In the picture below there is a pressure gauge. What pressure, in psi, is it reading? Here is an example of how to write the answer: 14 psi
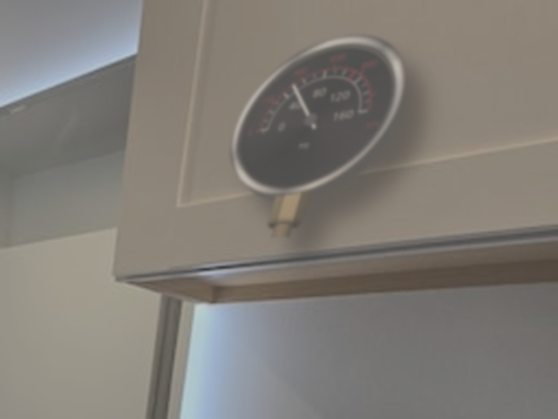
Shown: 50 psi
